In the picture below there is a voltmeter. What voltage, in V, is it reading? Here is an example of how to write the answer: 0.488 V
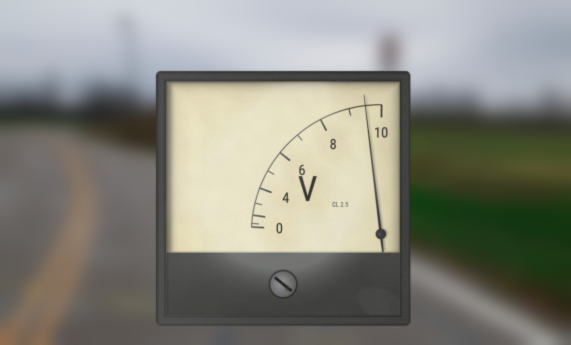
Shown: 9.5 V
